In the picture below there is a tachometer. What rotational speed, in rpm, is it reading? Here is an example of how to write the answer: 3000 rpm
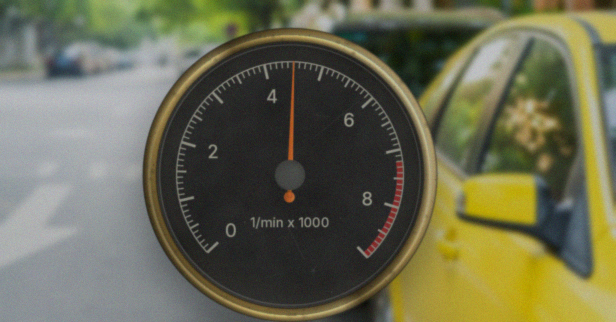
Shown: 4500 rpm
